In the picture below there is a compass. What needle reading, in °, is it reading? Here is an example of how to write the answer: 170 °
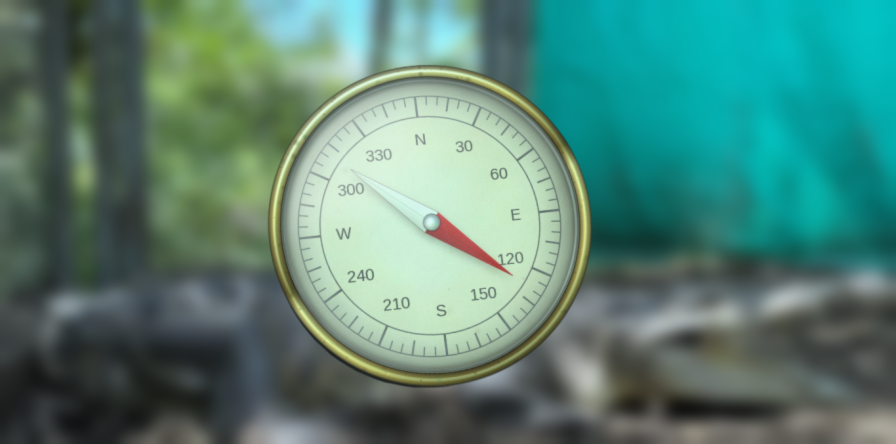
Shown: 130 °
